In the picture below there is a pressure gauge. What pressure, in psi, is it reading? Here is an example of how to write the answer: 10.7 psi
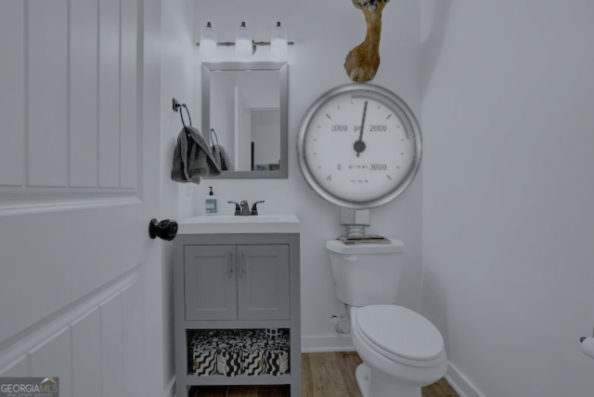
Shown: 1600 psi
